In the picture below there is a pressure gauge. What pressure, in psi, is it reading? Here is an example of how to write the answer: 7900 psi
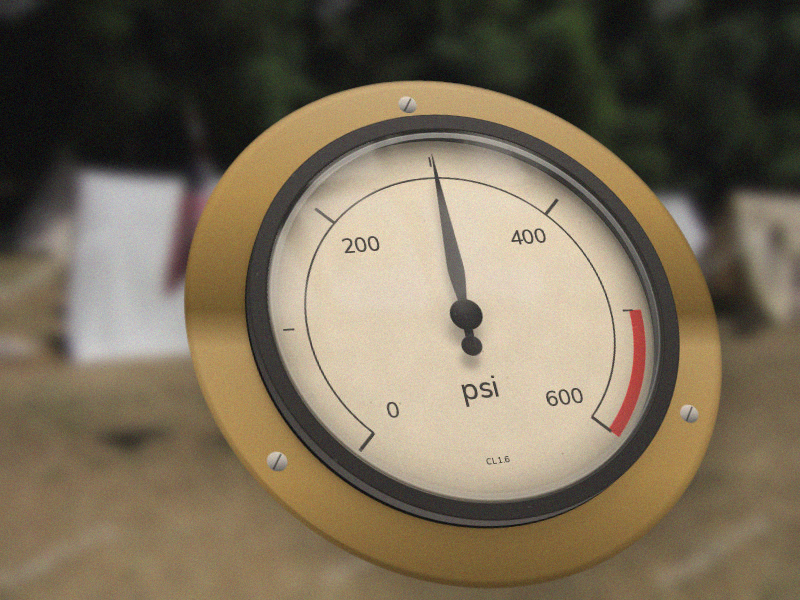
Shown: 300 psi
